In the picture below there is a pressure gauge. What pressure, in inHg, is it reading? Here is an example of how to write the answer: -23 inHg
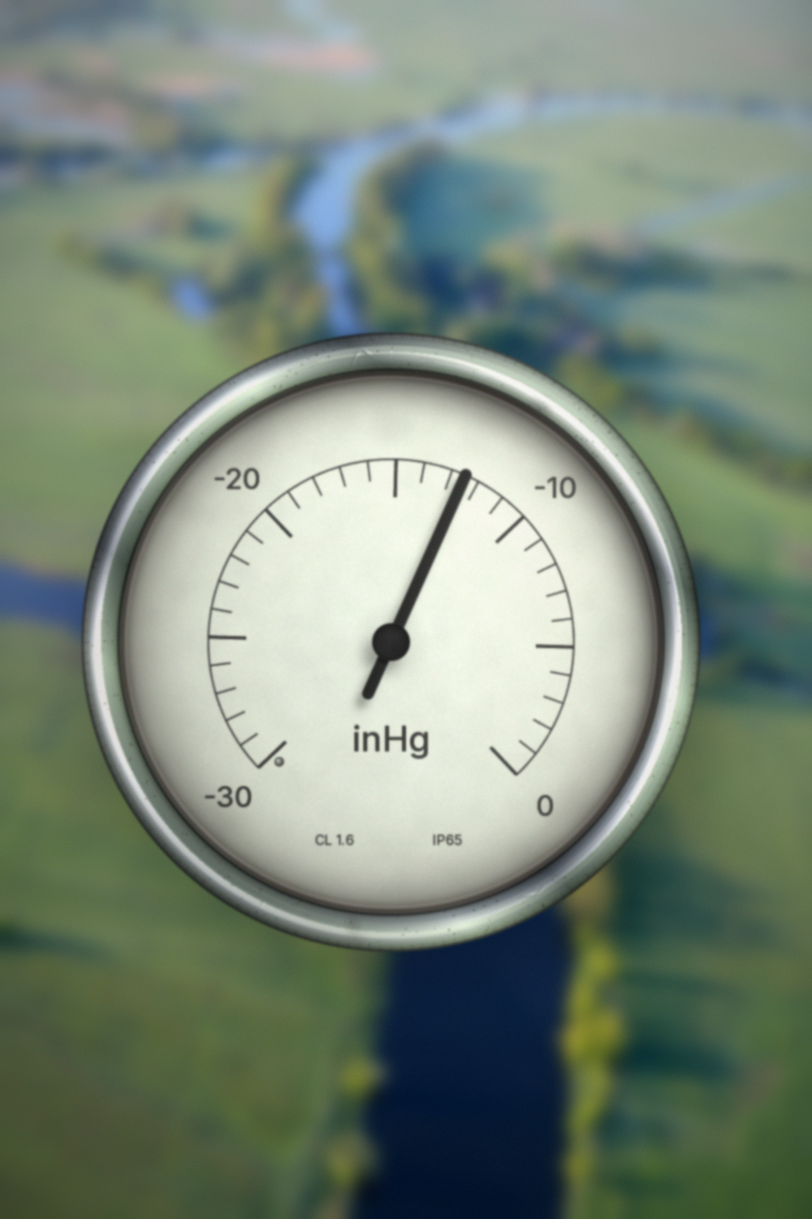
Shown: -12.5 inHg
